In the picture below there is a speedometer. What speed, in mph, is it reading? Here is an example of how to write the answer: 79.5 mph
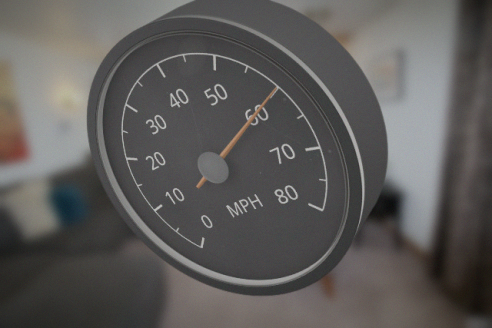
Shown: 60 mph
